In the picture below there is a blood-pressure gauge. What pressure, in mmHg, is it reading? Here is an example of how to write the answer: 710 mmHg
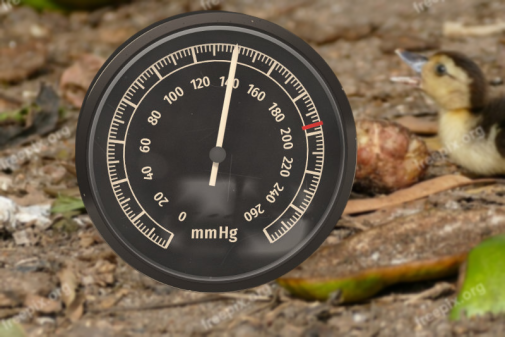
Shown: 140 mmHg
